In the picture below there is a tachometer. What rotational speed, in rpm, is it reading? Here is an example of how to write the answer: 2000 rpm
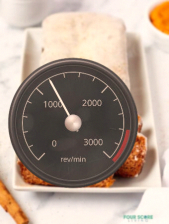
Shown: 1200 rpm
